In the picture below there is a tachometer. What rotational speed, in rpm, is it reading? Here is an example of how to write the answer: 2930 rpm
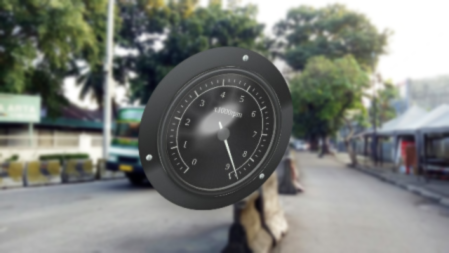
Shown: 8800 rpm
